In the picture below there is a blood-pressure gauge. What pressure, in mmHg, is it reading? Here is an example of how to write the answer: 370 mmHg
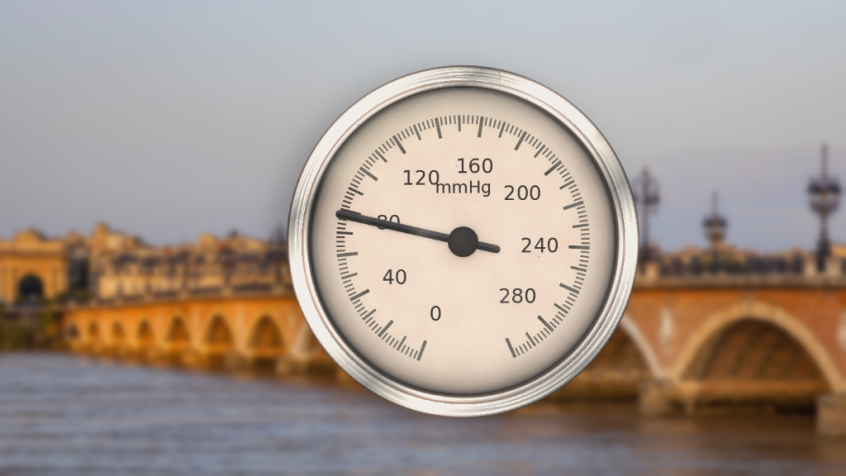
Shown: 78 mmHg
